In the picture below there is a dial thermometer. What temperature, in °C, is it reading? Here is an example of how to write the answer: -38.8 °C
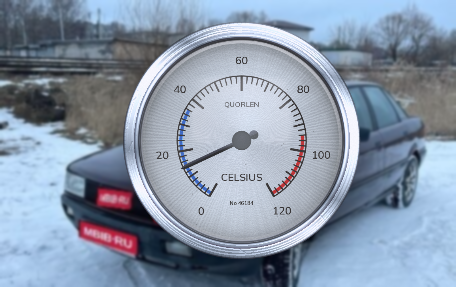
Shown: 14 °C
